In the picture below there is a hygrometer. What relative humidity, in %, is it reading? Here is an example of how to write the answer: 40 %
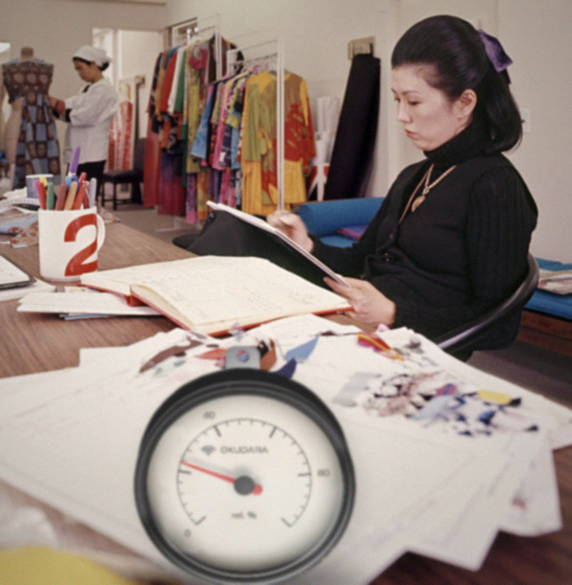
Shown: 24 %
